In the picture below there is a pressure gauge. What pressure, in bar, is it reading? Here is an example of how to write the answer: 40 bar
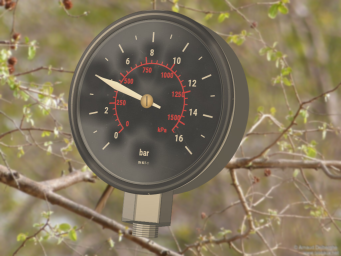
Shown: 4 bar
